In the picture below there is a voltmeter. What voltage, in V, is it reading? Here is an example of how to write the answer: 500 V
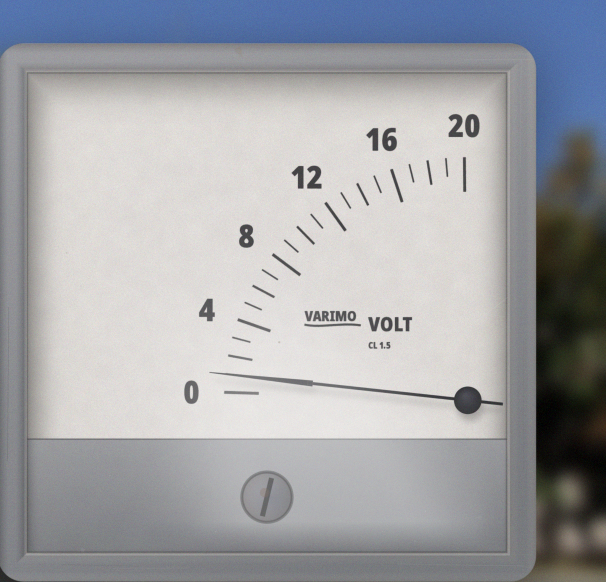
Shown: 1 V
